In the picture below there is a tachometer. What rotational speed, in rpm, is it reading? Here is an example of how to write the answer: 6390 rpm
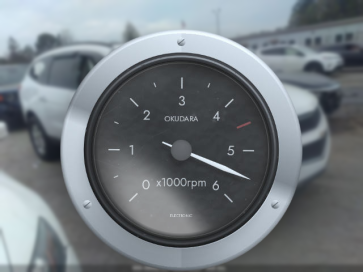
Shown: 5500 rpm
